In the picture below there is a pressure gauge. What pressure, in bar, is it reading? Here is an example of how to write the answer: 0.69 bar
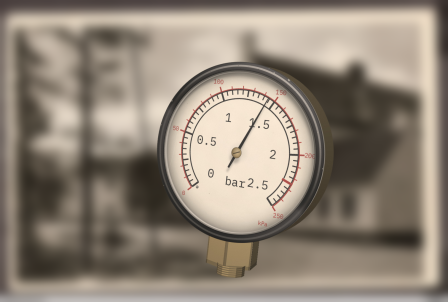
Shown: 1.45 bar
